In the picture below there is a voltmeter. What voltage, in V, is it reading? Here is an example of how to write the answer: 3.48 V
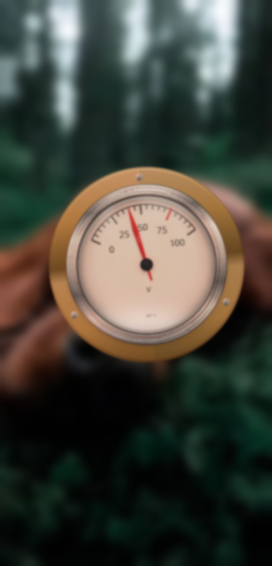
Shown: 40 V
